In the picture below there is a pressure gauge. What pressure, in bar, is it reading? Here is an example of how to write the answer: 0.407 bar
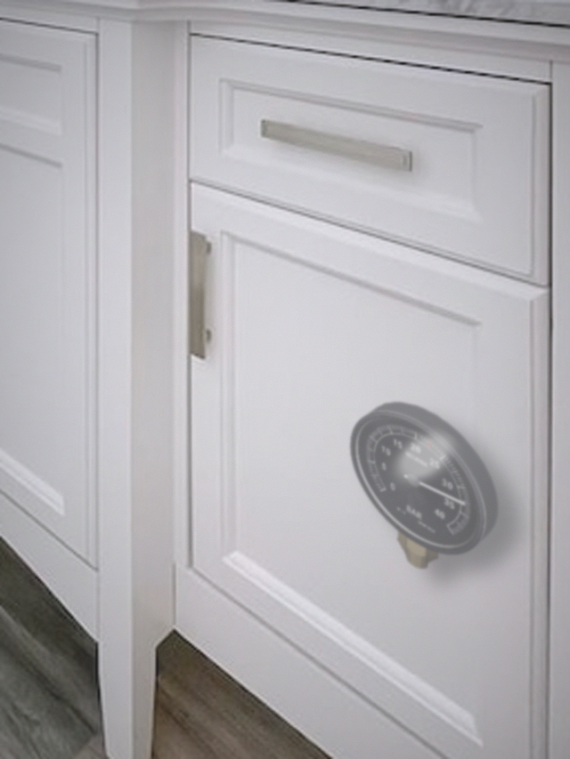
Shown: 32.5 bar
